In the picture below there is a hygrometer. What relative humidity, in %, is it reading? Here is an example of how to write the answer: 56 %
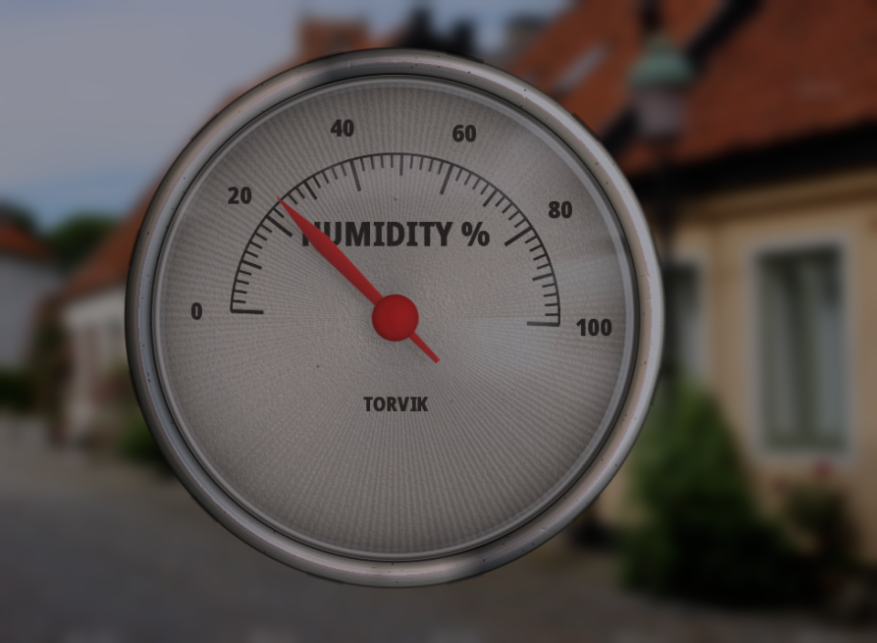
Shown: 24 %
